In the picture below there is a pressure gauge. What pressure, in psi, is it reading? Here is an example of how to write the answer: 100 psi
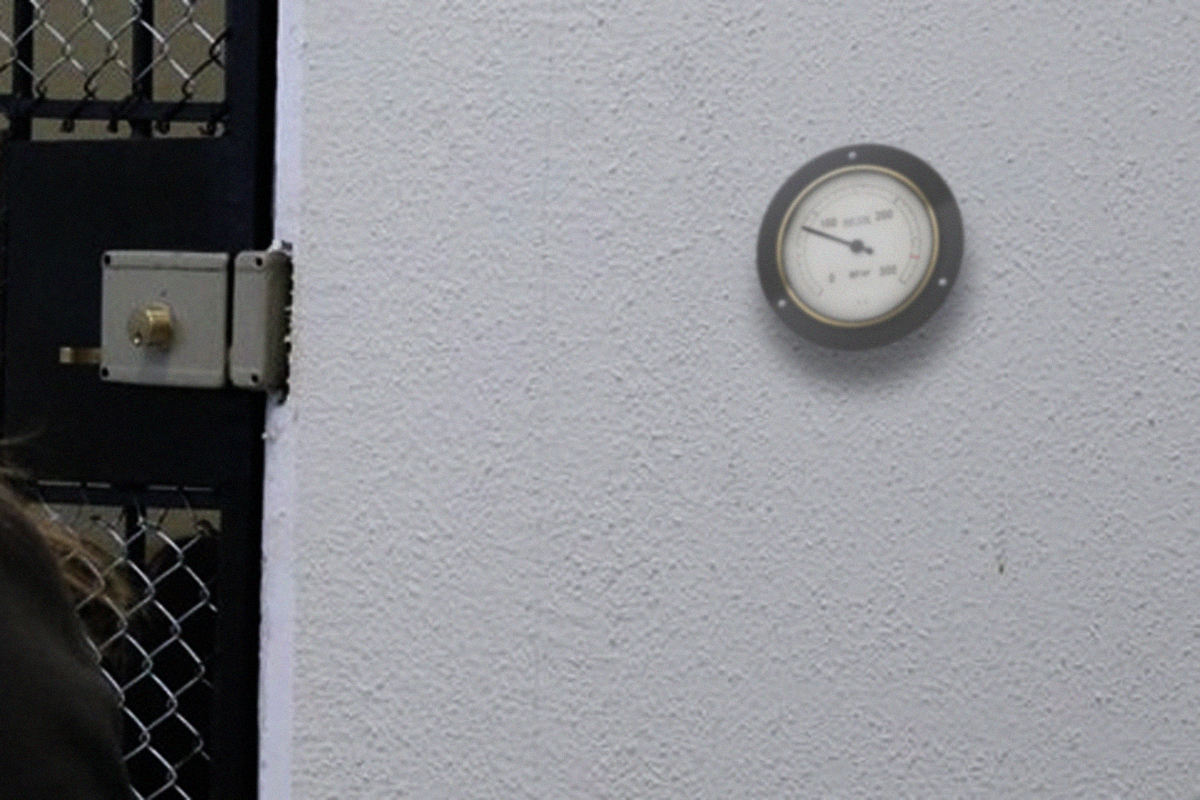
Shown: 80 psi
